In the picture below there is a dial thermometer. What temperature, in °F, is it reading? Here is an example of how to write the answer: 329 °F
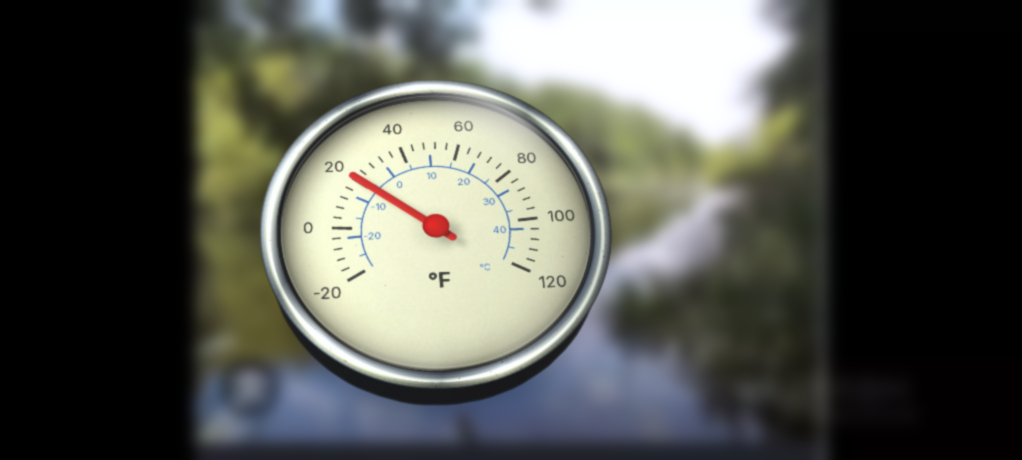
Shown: 20 °F
